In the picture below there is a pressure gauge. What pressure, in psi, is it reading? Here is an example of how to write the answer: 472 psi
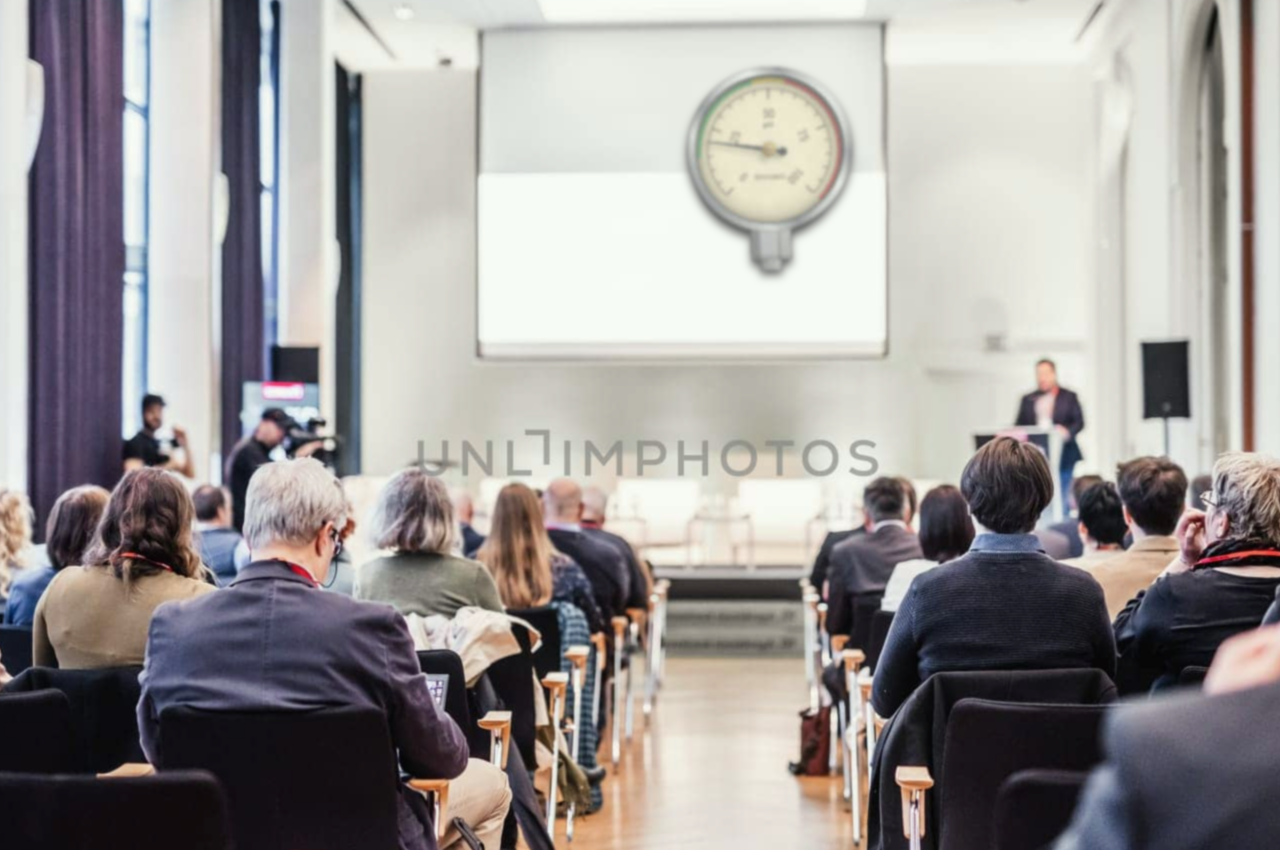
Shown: 20 psi
